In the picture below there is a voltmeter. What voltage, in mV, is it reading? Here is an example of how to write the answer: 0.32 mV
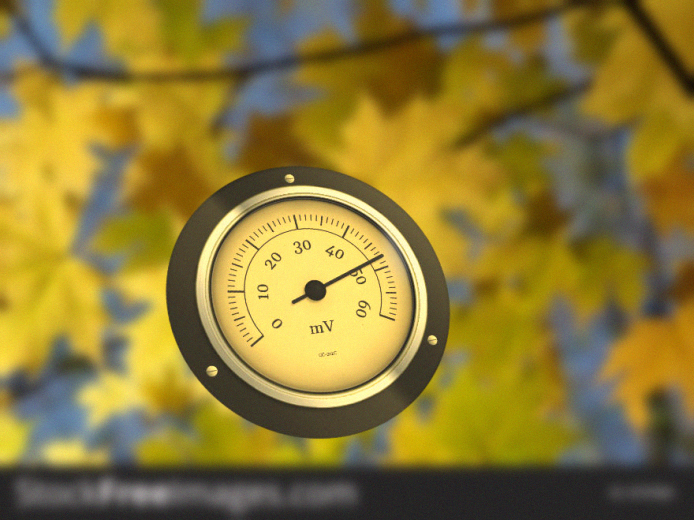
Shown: 48 mV
